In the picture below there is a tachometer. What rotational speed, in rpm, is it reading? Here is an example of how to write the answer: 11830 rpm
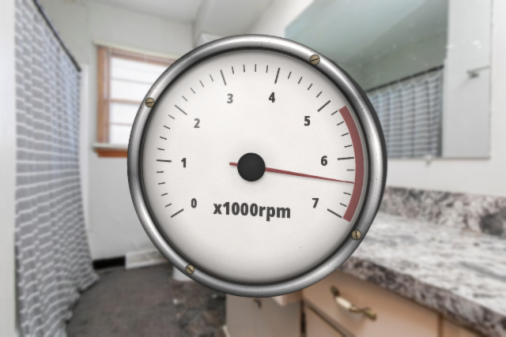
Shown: 6400 rpm
